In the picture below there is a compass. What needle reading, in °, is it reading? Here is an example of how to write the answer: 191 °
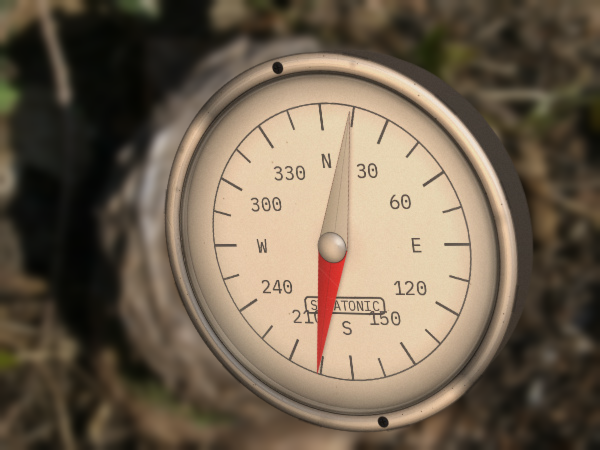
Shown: 195 °
